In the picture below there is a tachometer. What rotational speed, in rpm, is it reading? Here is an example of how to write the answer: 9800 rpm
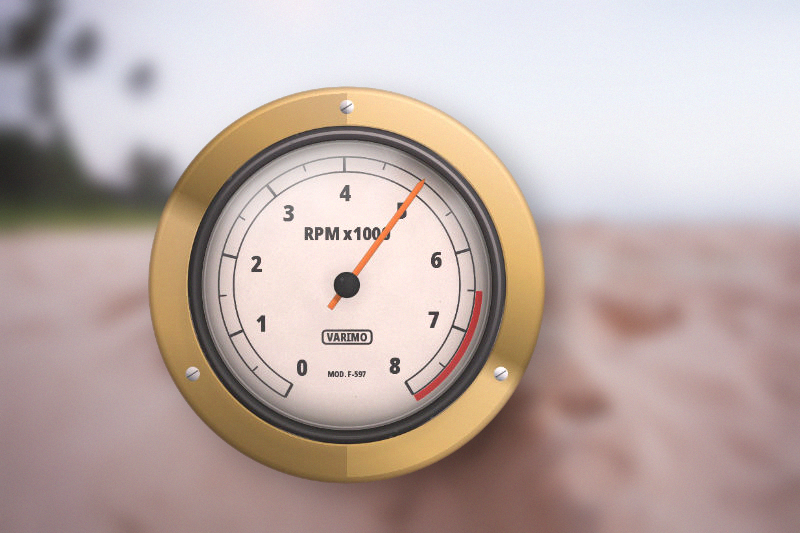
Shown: 5000 rpm
